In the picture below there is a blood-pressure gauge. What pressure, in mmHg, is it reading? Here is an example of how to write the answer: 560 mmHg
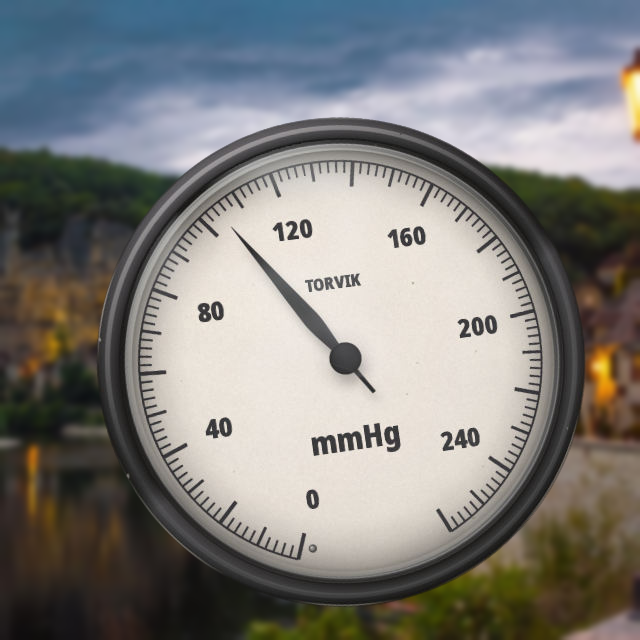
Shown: 104 mmHg
